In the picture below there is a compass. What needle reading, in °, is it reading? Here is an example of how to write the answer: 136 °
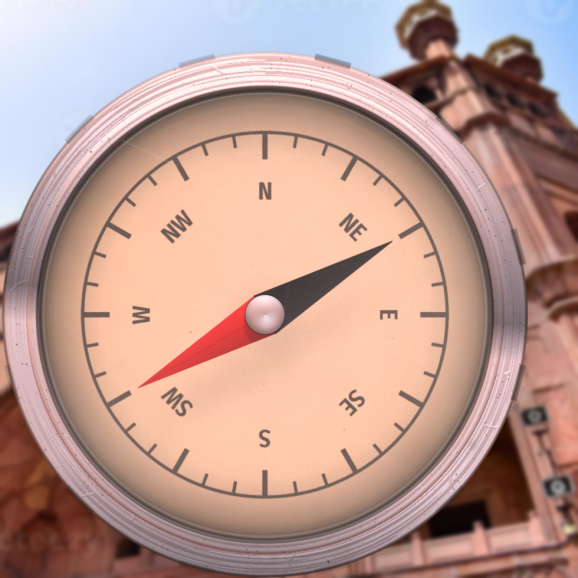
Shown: 240 °
